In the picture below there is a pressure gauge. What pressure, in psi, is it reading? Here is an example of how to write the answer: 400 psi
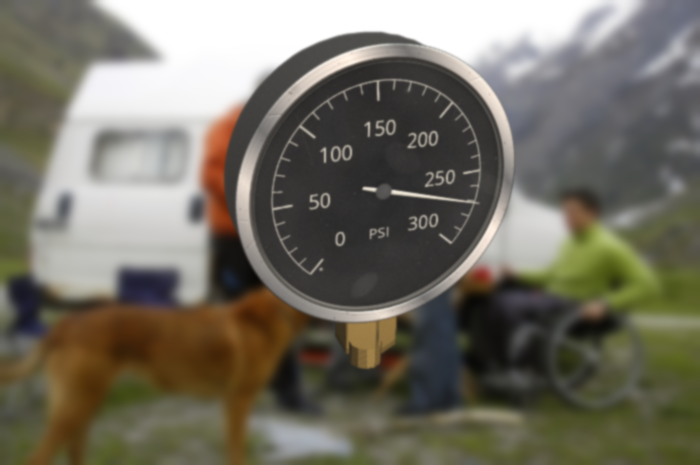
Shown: 270 psi
